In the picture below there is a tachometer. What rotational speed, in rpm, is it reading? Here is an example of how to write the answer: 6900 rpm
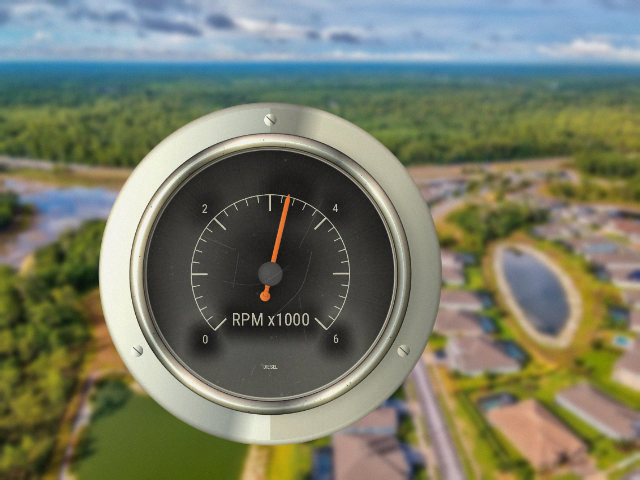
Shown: 3300 rpm
